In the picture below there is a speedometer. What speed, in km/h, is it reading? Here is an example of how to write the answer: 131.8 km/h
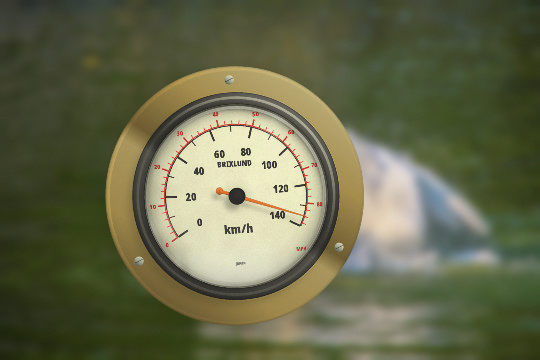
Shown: 135 km/h
